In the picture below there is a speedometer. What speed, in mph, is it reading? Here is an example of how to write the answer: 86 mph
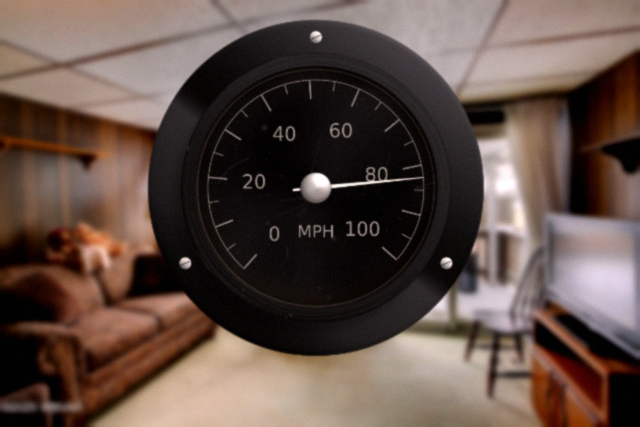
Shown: 82.5 mph
